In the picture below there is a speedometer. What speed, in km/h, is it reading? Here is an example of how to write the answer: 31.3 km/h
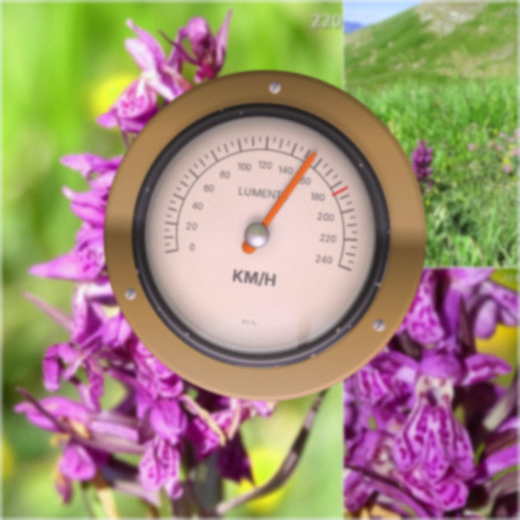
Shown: 155 km/h
